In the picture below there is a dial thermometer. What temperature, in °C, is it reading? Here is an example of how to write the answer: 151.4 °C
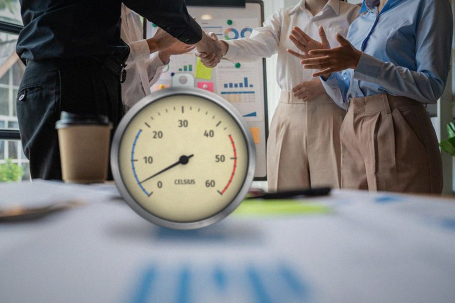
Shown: 4 °C
